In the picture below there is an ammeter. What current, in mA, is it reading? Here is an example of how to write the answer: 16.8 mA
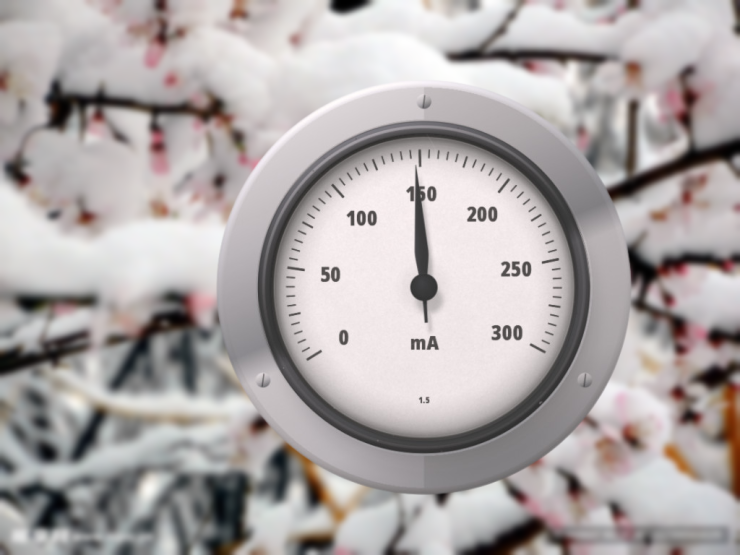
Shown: 147.5 mA
